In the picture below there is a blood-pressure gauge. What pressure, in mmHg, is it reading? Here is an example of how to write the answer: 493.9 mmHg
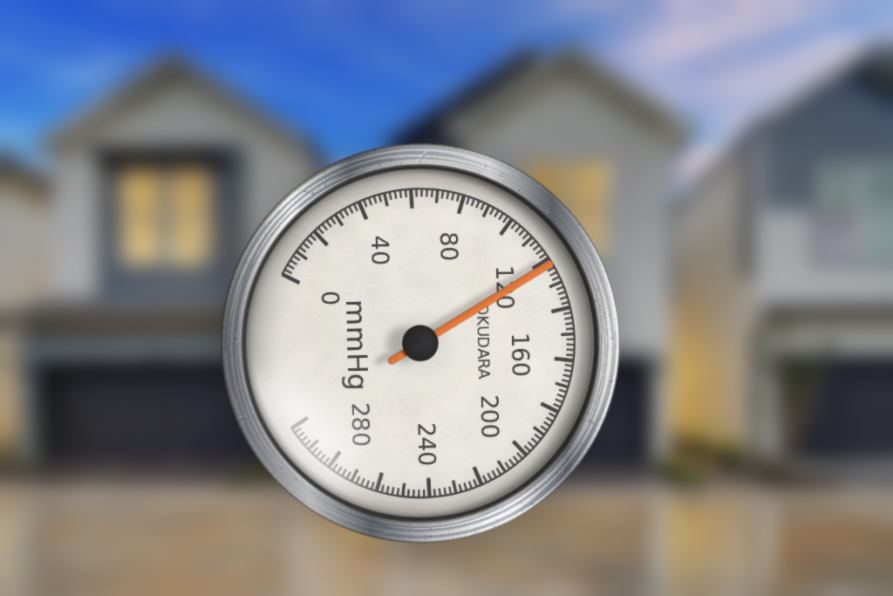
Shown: 122 mmHg
